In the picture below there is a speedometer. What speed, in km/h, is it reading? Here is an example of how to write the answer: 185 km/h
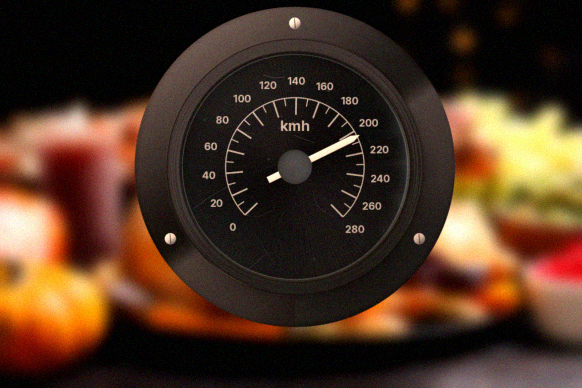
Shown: 205 km/h
